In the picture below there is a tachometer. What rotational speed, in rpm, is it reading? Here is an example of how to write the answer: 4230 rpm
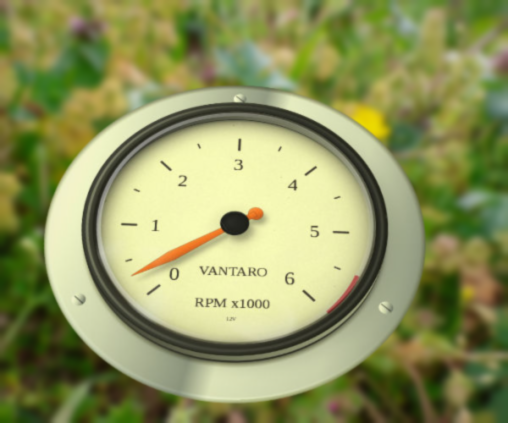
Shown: 250 rpm
